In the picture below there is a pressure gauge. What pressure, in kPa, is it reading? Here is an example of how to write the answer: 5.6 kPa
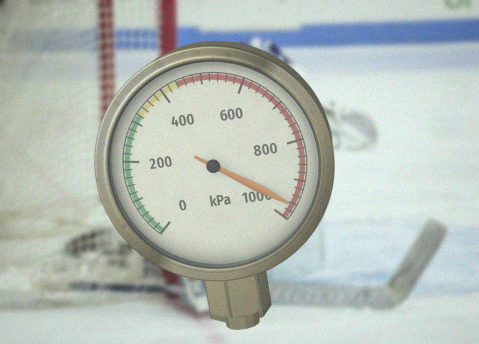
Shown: 960 kPa
